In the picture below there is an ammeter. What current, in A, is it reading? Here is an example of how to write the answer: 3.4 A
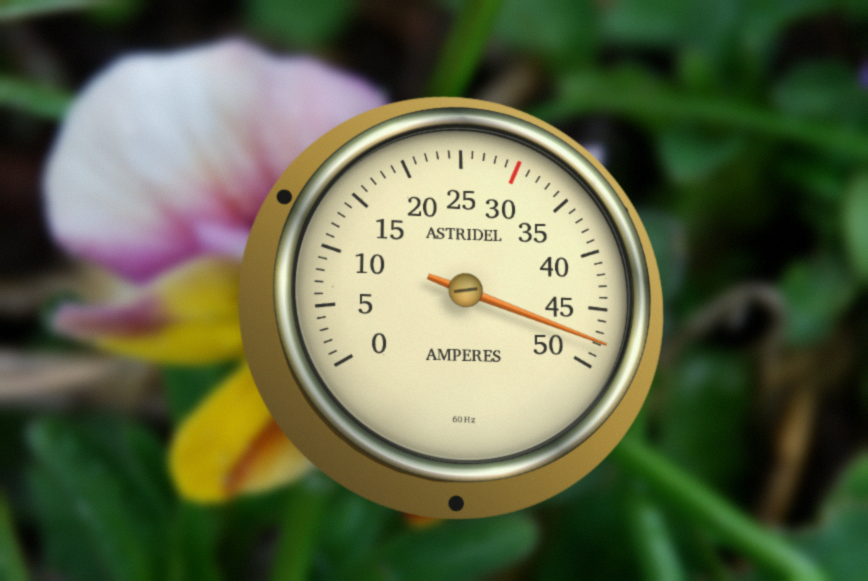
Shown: 48 A
